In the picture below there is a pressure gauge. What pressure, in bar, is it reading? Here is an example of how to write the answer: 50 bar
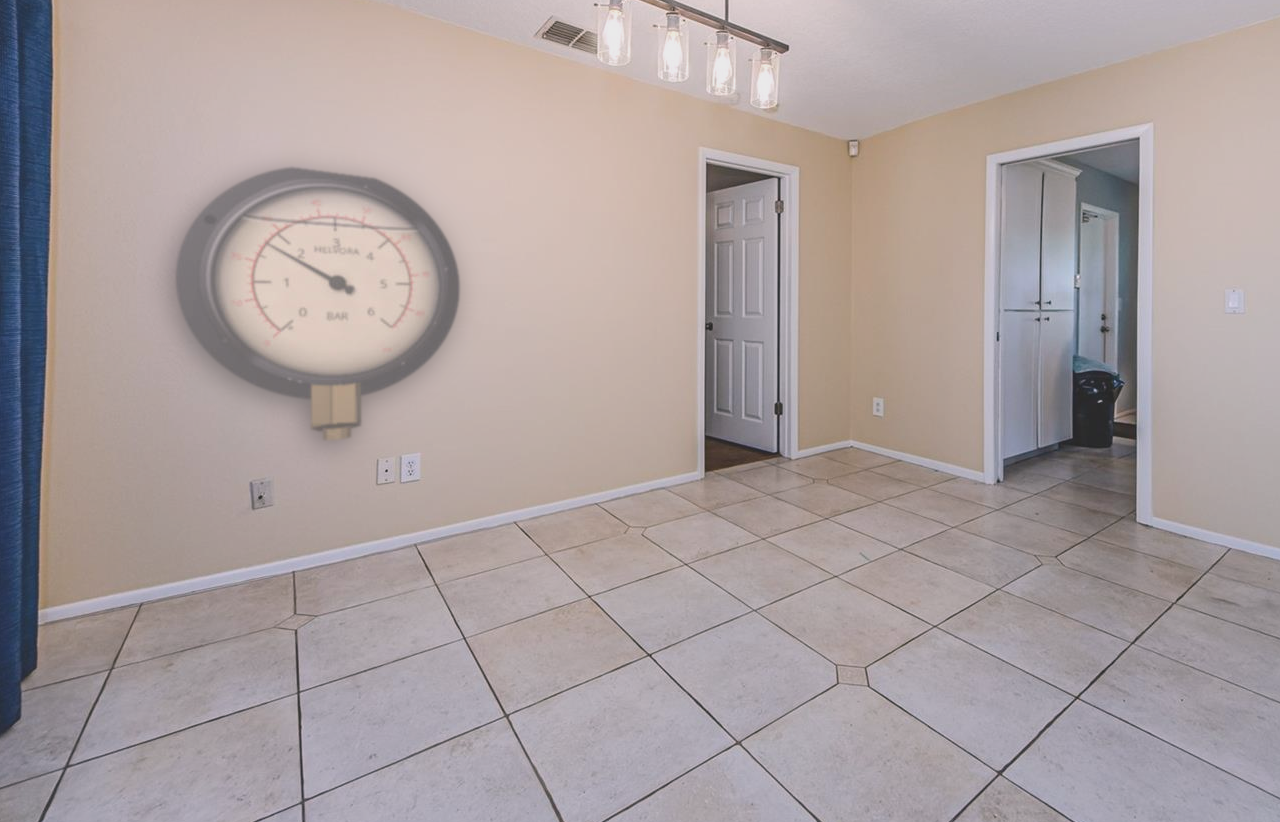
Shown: 1.75 bar
